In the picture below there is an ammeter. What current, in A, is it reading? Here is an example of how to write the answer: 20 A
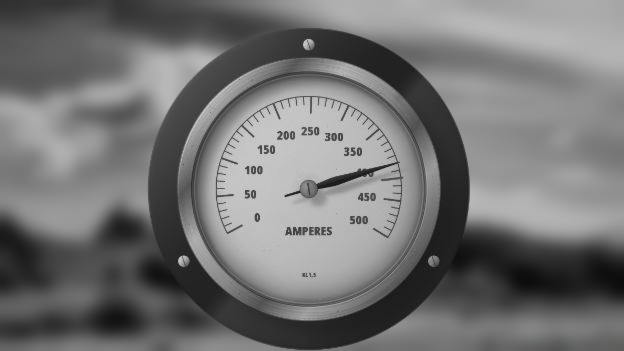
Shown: 400 A
